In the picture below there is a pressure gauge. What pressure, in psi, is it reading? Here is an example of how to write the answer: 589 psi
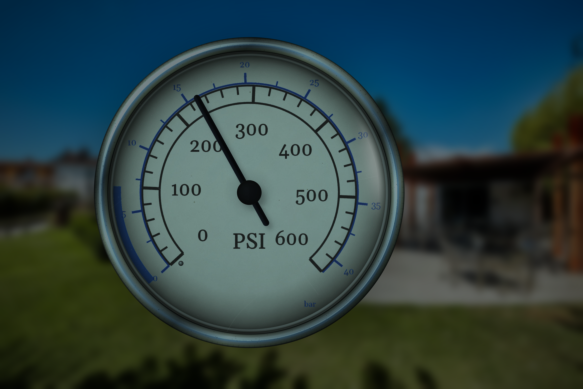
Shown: 230 psi
